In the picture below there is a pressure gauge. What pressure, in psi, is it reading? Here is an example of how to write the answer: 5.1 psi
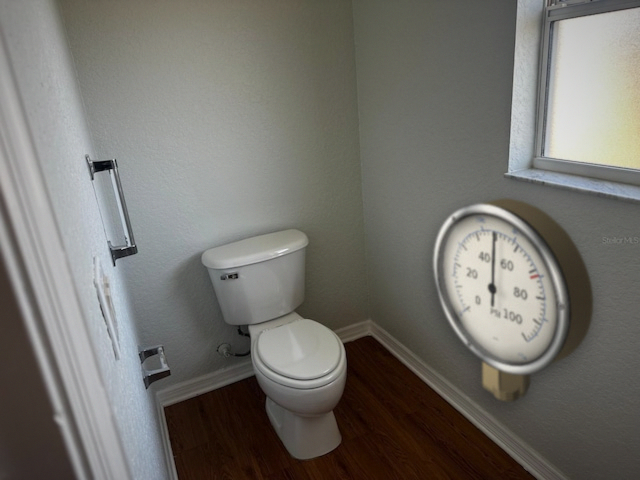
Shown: 50 psi
